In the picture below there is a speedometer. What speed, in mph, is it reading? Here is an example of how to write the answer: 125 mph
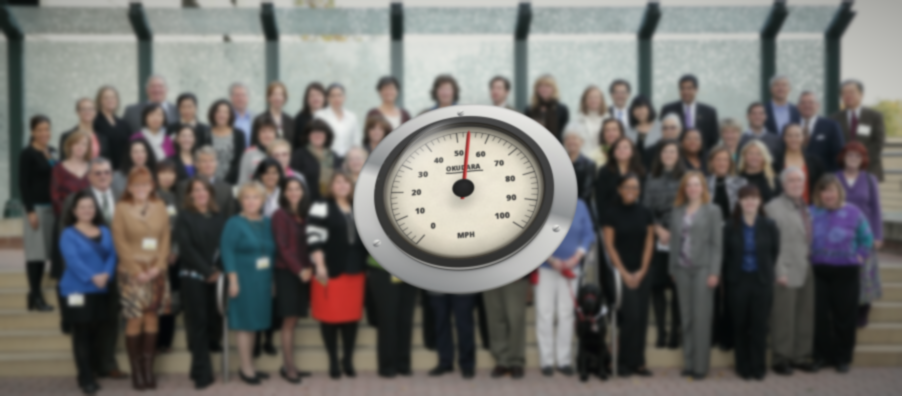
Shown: 54 mph
